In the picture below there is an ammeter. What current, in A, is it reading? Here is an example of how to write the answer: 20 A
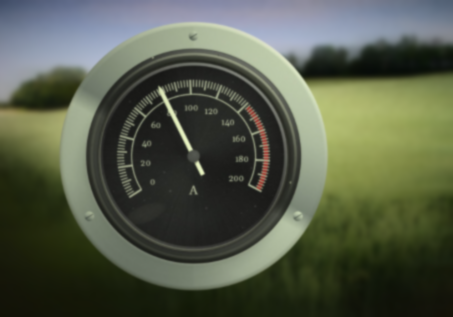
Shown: 80 A
